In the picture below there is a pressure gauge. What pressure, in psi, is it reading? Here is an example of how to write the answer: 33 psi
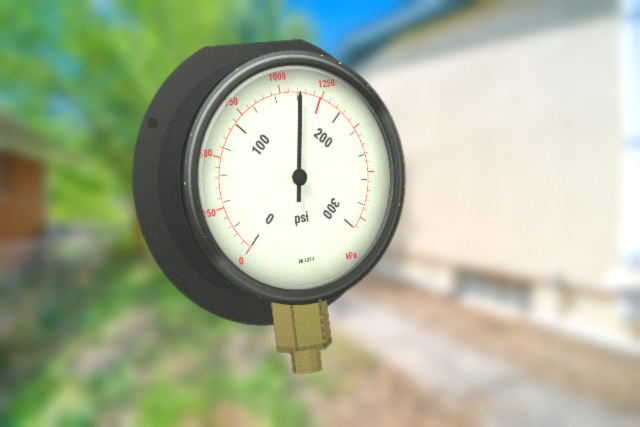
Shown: 160 psi
